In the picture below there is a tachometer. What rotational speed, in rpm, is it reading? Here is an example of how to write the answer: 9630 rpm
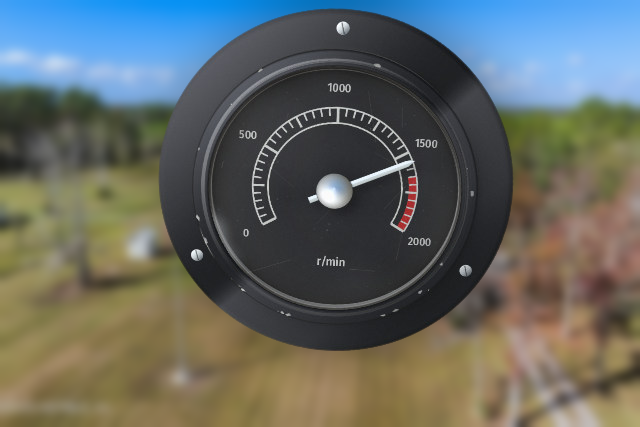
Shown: 1550 rpm
